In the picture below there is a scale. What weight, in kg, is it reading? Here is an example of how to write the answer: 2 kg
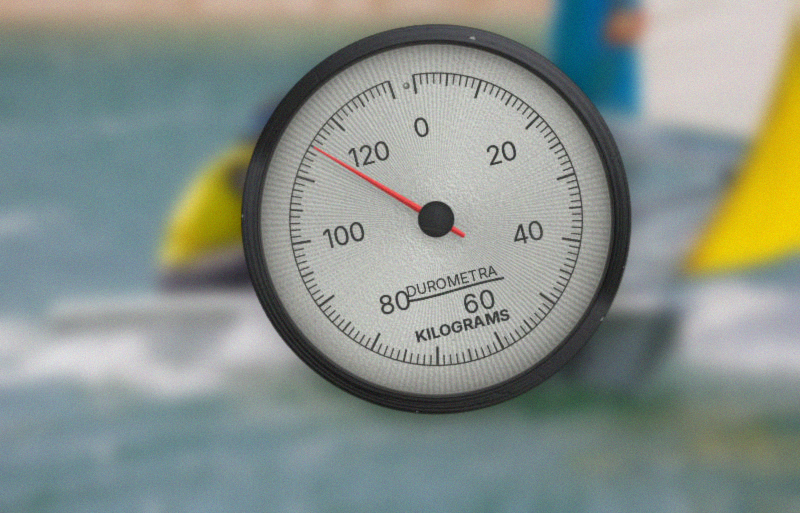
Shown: 115 kg
